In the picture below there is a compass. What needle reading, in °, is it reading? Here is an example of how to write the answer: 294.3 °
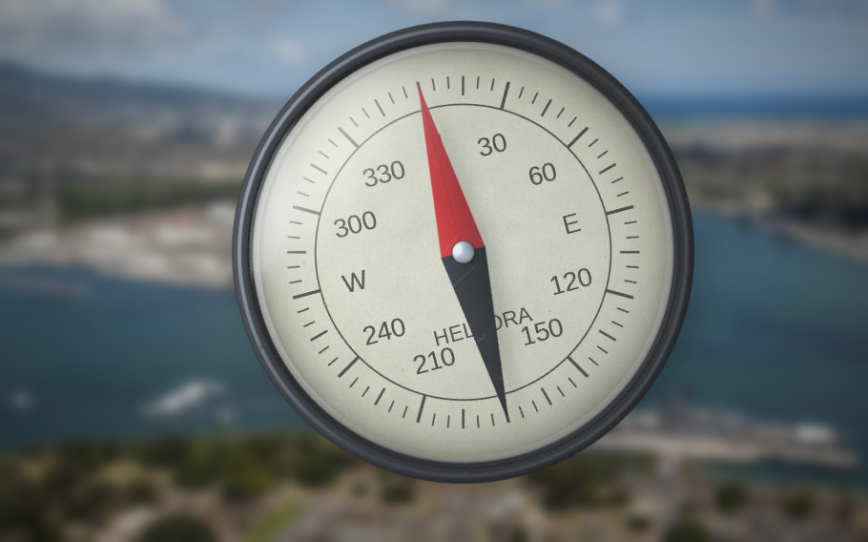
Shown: 0 °
